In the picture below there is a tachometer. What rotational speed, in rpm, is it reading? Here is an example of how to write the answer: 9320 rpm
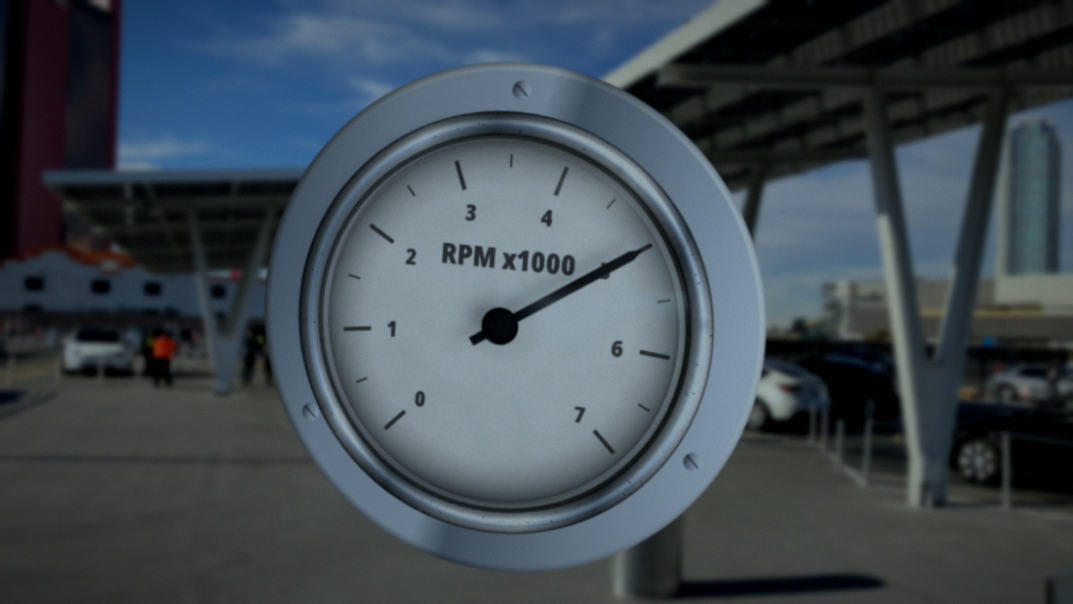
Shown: 5000 rpm
